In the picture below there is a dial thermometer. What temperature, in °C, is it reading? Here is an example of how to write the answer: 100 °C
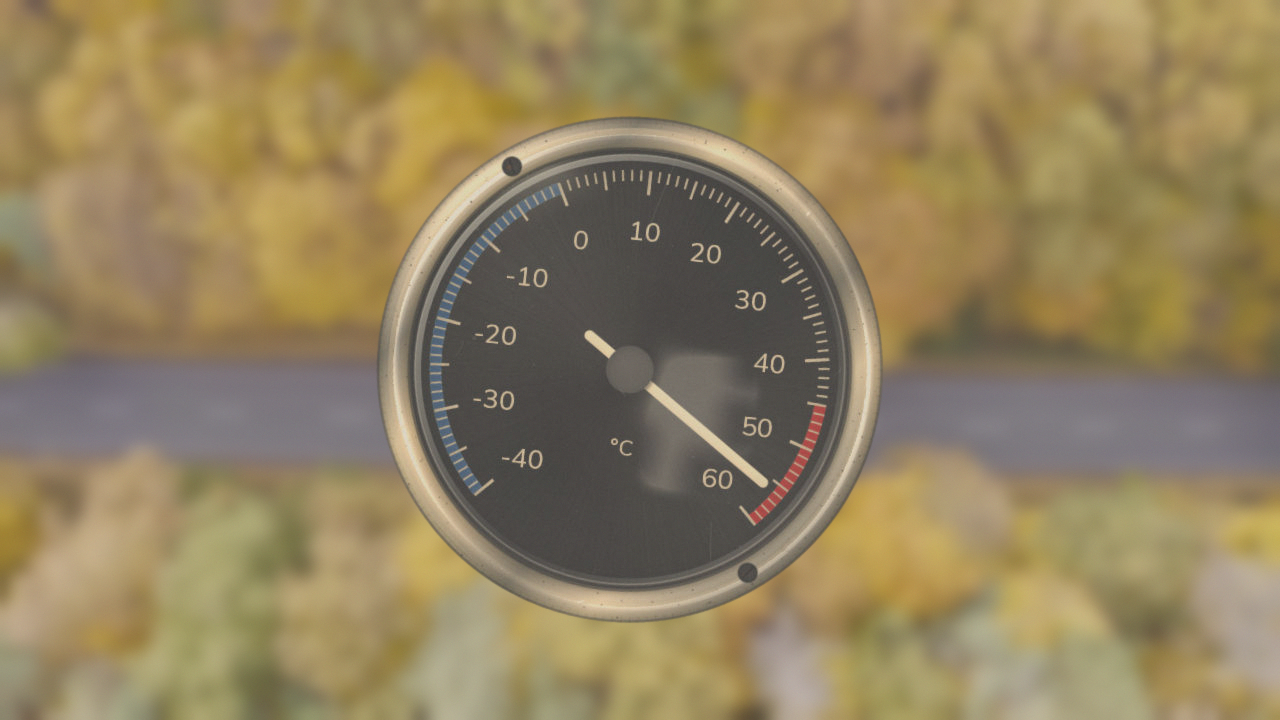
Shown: 56 °C
